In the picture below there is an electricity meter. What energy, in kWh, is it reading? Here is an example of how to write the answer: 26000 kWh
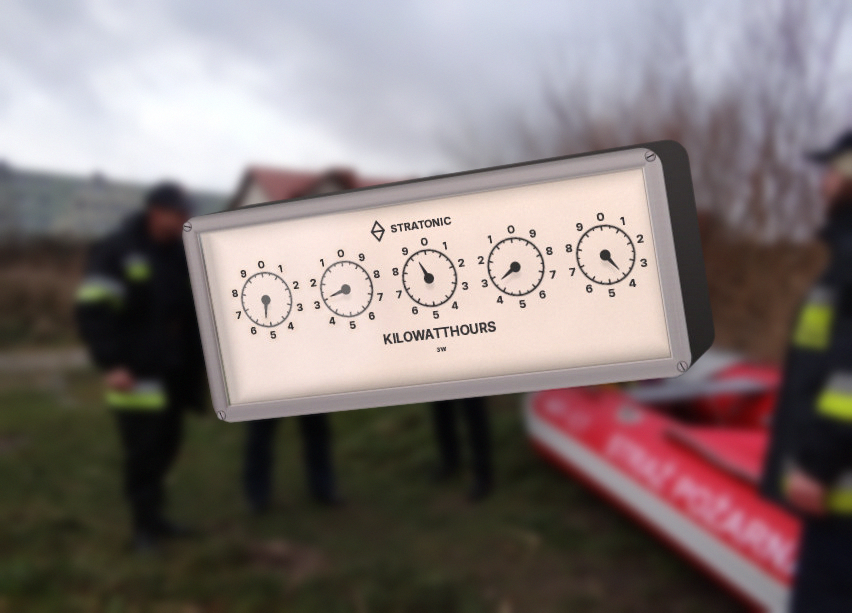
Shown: 52934 kWh
